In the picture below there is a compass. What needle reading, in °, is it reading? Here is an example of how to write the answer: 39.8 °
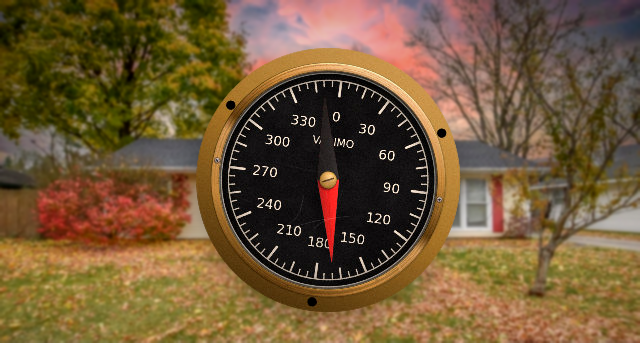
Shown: 170 °
